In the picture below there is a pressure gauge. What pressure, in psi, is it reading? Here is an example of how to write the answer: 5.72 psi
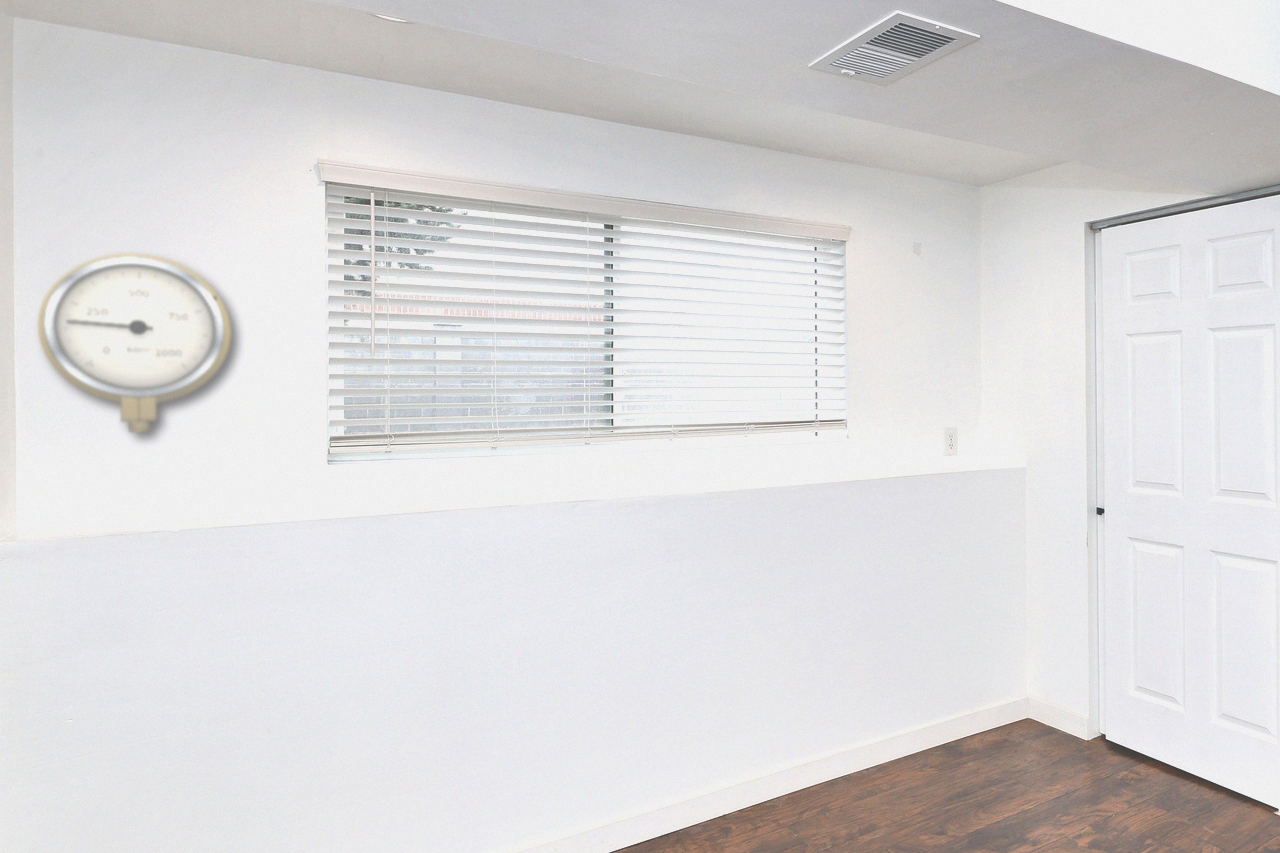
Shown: 175 psi
